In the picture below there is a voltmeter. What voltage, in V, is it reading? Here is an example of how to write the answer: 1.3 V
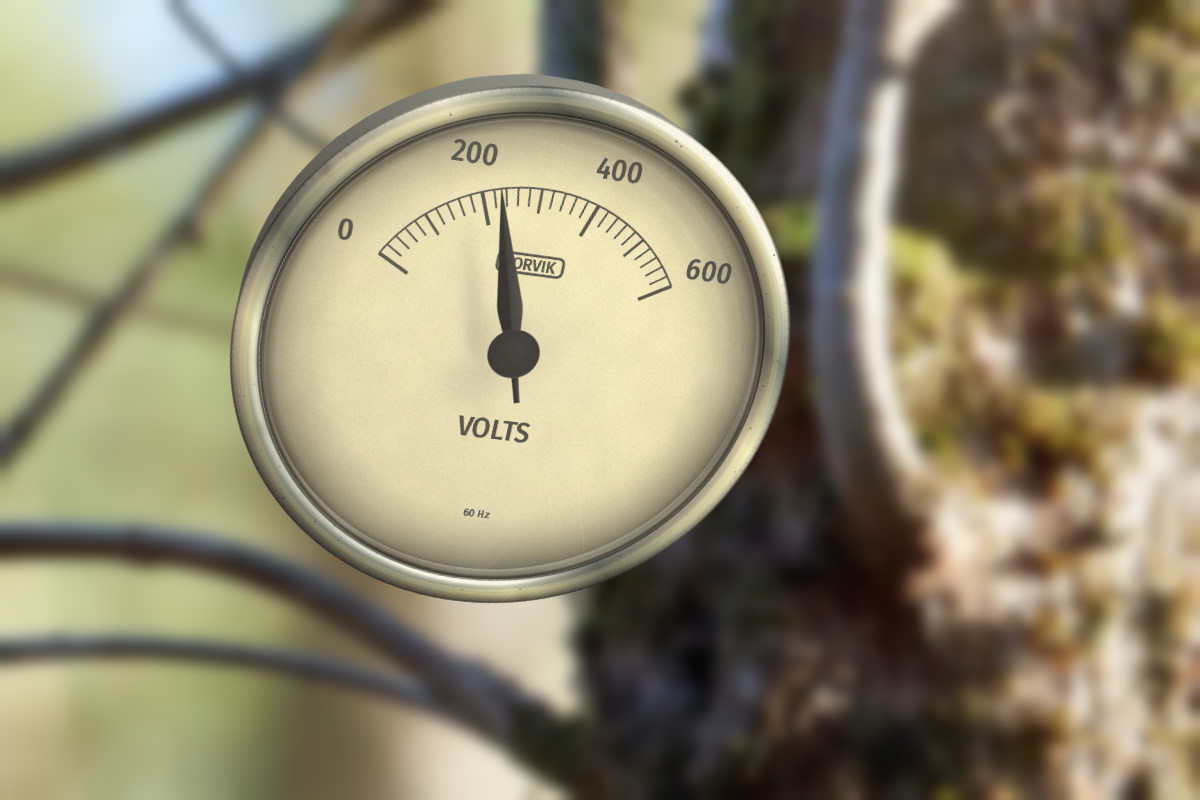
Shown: 230 V
